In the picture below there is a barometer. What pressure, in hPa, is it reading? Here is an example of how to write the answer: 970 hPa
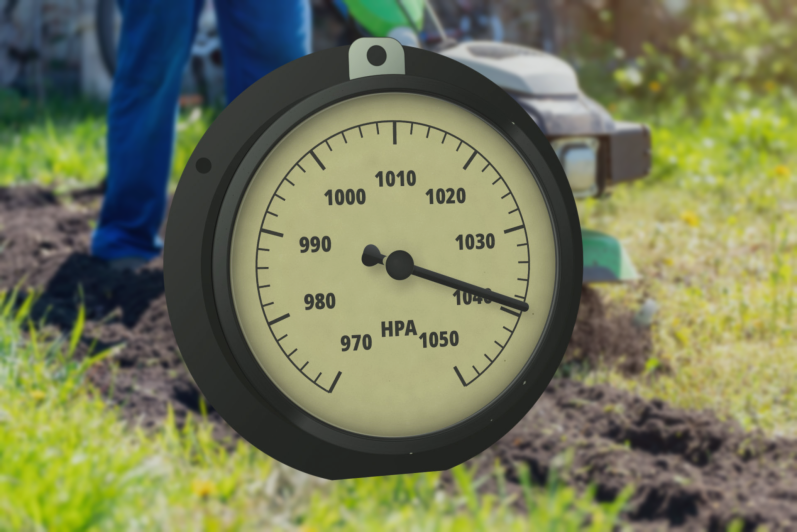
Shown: 1039 hPa
